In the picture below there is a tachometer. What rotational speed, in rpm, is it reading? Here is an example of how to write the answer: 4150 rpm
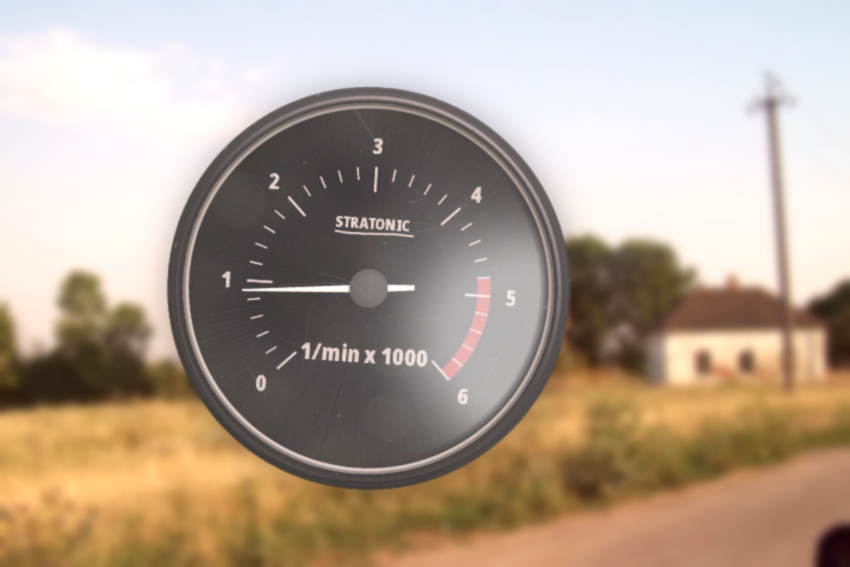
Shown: 900 rpm
